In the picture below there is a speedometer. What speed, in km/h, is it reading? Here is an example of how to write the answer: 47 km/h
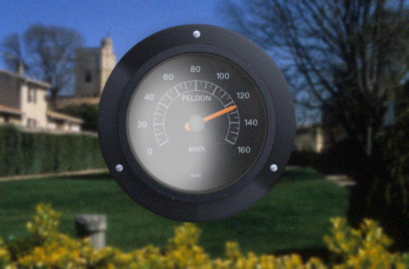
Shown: 125 km/h
